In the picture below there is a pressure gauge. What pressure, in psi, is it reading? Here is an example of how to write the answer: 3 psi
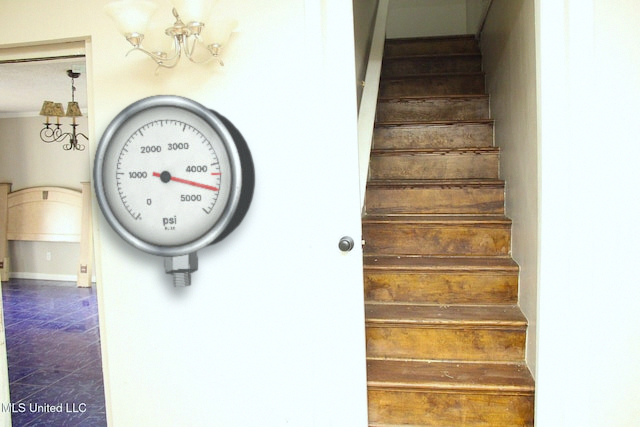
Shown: 4500 psi
